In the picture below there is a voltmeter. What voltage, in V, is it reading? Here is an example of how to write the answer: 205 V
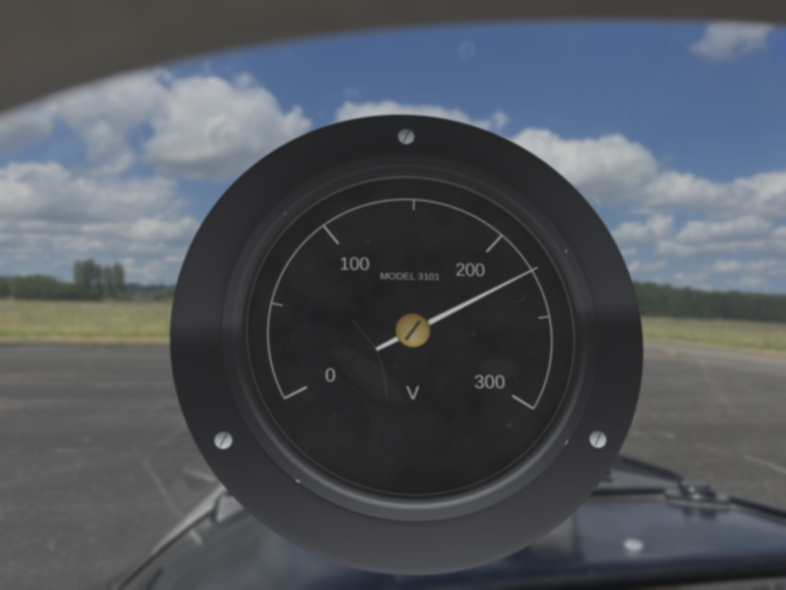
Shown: 225 V
